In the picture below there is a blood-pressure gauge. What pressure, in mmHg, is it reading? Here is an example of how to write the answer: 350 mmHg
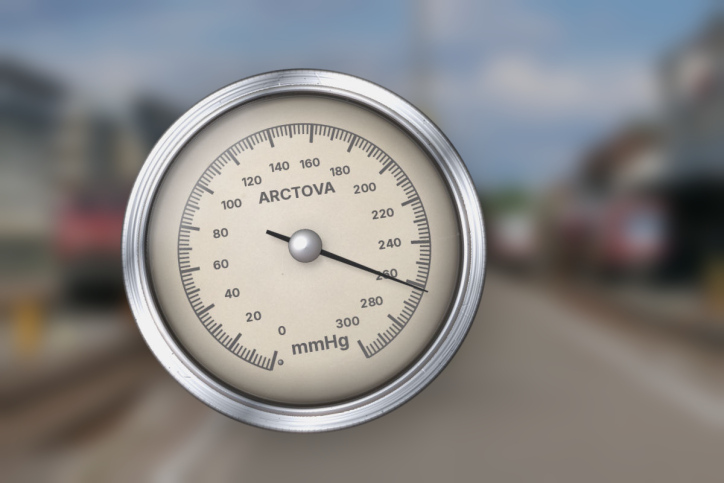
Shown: 262 mmHg
